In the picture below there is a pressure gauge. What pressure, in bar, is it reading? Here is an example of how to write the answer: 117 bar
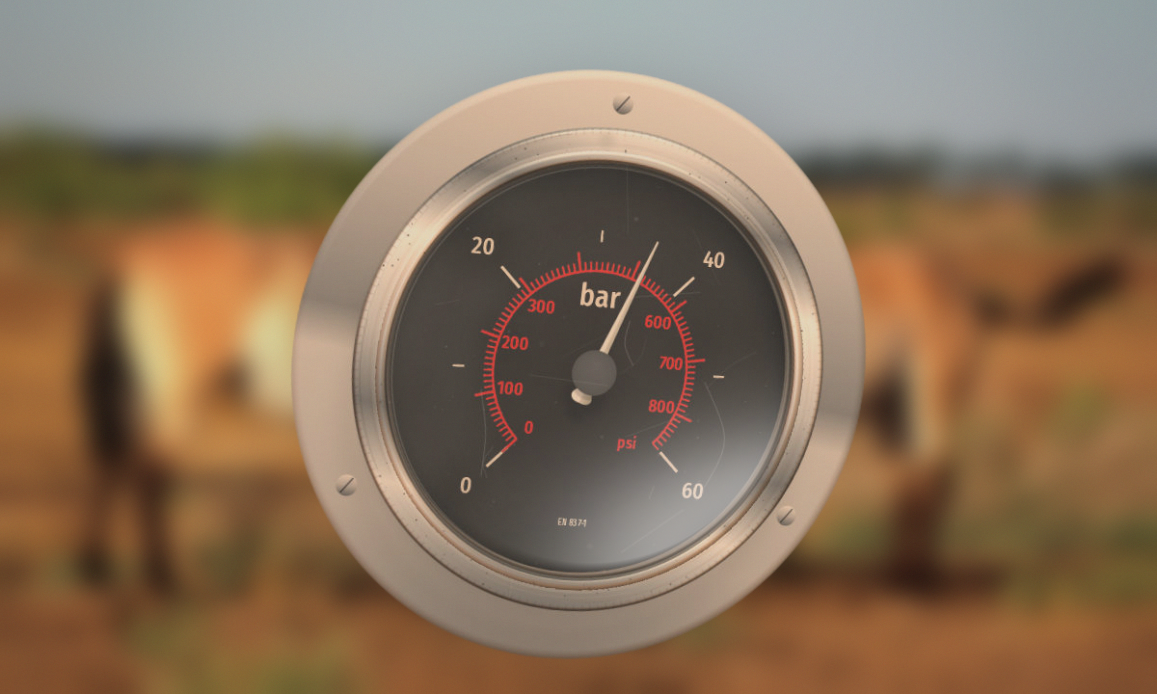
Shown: 35 bar
